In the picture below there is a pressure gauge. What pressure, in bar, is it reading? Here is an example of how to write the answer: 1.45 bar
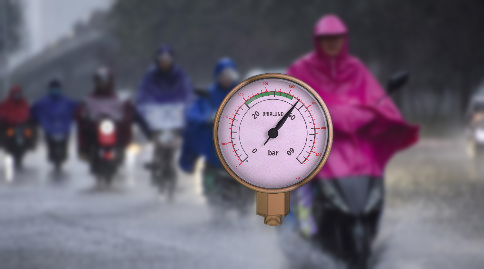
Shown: 38 bar
